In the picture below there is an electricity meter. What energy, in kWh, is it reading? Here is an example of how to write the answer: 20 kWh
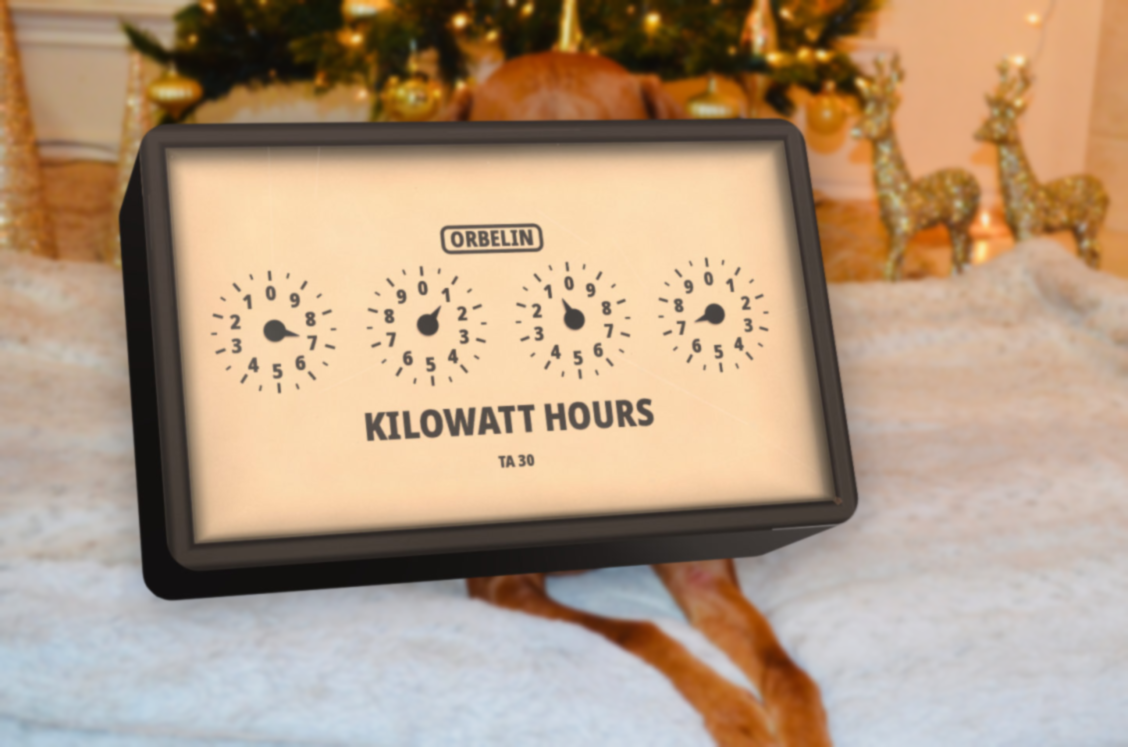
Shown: 7107 kWh
